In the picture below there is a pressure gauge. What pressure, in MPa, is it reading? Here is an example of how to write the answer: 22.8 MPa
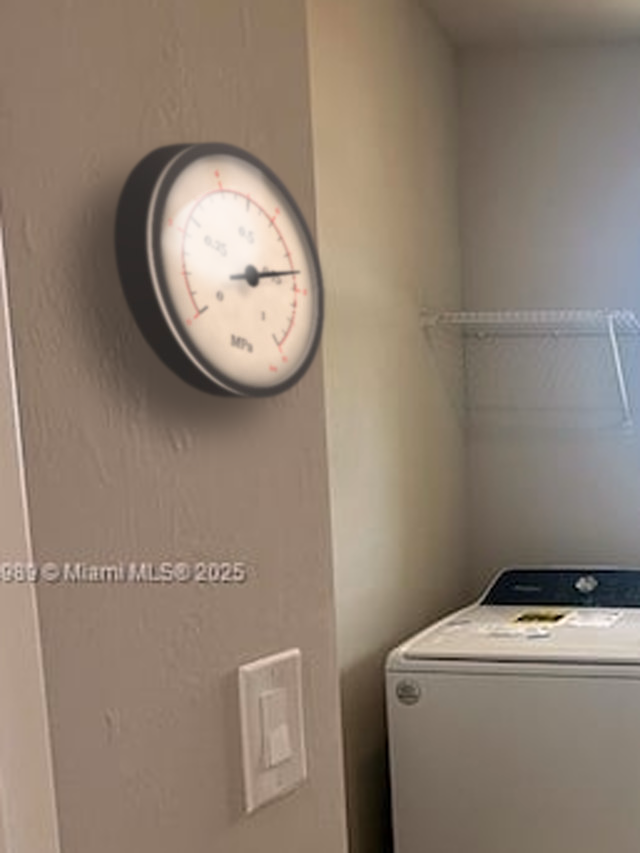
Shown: 0.75 MPa
